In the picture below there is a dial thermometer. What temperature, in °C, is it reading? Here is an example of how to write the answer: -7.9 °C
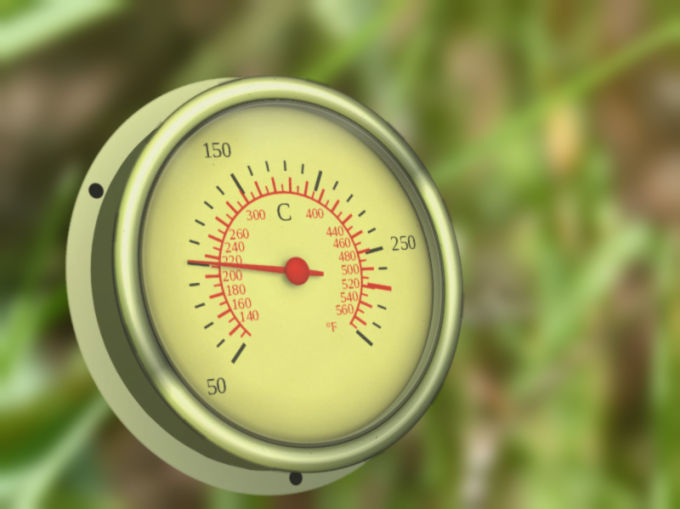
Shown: 100 °C
